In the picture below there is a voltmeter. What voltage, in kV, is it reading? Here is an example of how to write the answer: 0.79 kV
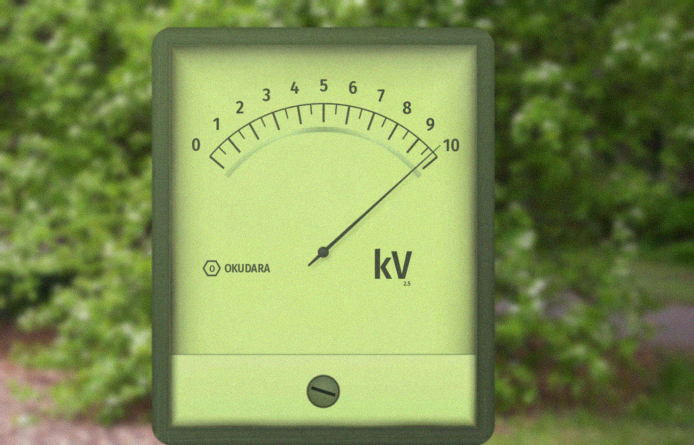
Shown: 9.75 kV
